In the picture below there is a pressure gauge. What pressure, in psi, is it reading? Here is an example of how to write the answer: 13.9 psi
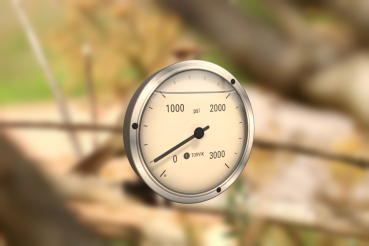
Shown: 200 psi
